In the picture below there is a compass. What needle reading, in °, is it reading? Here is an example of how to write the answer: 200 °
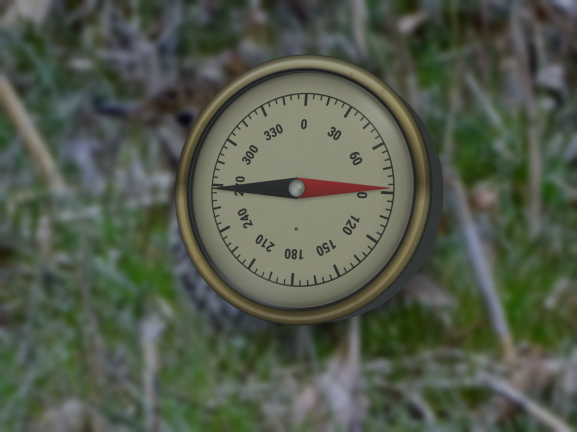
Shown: 87.5 °
